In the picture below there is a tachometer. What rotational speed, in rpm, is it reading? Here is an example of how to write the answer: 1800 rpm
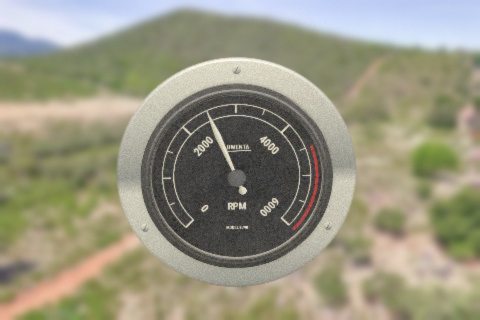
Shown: 2500 rpm
